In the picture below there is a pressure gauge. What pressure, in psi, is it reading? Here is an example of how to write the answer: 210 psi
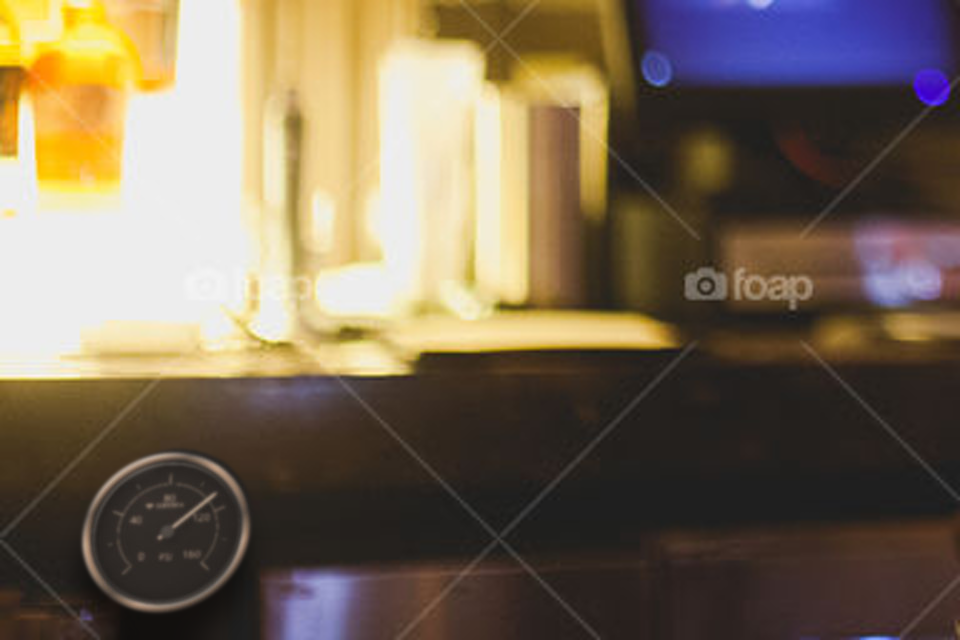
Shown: 110 psi
